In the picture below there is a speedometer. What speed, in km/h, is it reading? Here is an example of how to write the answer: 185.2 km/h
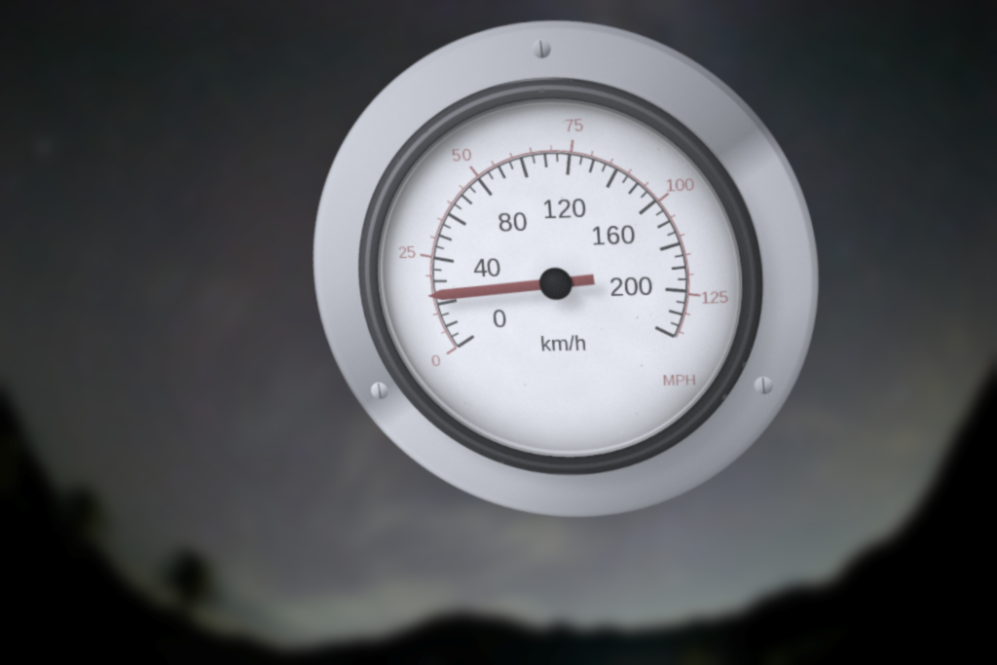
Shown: 25 km/h
